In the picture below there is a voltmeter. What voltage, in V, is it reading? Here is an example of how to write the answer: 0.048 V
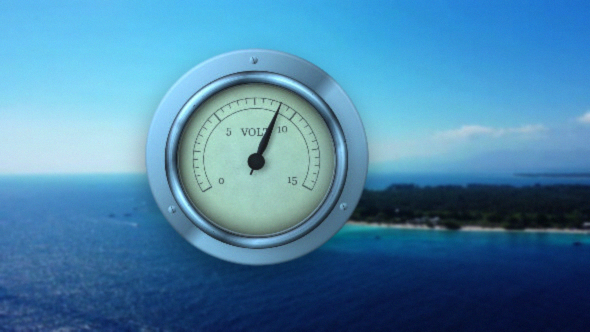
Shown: 9 V
